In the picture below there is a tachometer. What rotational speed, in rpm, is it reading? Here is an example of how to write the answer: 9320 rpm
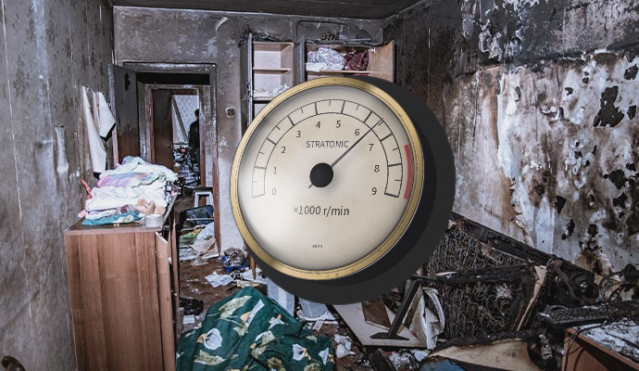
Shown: 6500 rpm
